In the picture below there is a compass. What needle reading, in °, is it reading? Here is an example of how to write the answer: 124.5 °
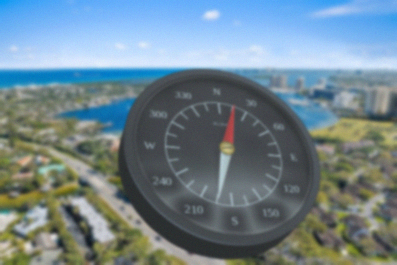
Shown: 15 °
